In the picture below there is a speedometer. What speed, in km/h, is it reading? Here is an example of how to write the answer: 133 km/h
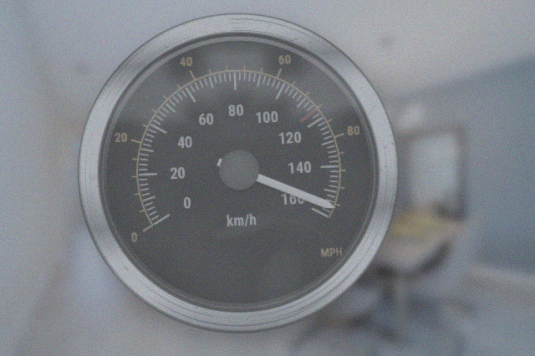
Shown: 156 km/h
